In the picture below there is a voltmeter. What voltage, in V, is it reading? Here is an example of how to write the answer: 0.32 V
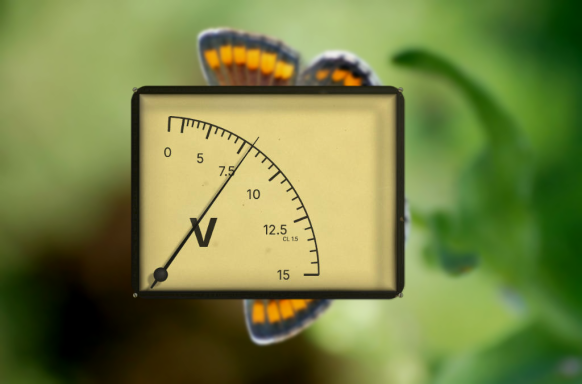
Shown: 8 V
